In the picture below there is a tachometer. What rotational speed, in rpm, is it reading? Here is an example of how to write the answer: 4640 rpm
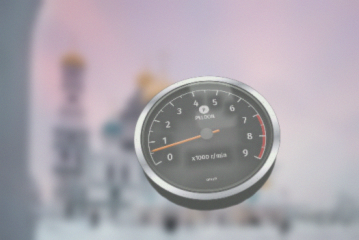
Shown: 500 rpm
